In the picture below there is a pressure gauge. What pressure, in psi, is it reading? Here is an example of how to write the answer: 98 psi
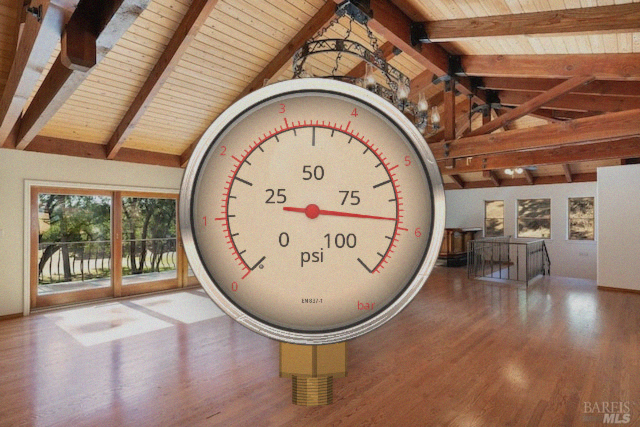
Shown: 85 psi
